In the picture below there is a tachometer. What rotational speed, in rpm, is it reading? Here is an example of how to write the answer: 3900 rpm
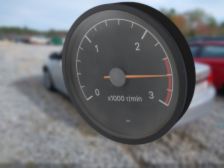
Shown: 2600 rpm
